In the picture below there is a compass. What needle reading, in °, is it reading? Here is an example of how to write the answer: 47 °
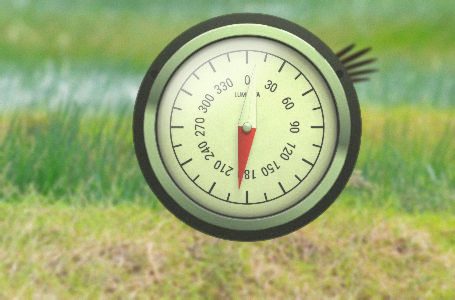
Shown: 187.5 °
